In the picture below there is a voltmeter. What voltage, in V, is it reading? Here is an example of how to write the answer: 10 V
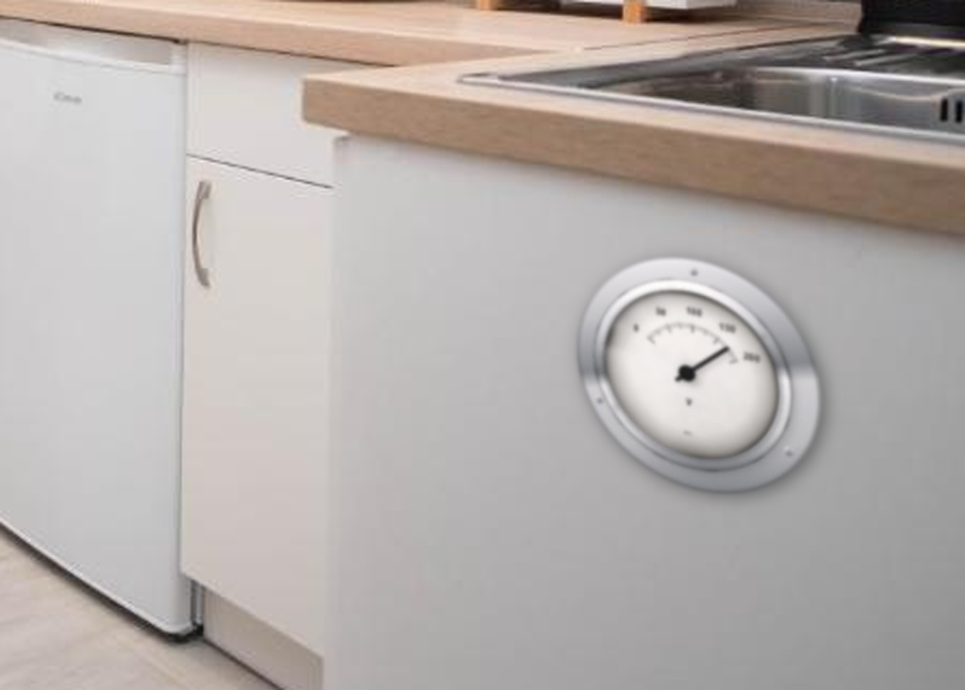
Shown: 175 V
